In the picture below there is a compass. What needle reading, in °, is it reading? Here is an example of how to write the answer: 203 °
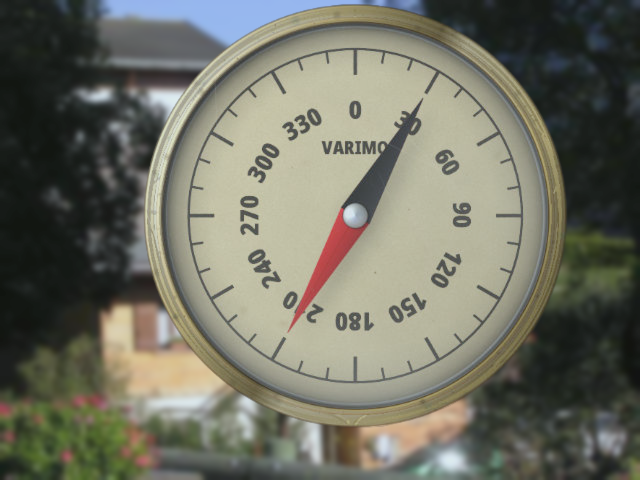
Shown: 210 °
